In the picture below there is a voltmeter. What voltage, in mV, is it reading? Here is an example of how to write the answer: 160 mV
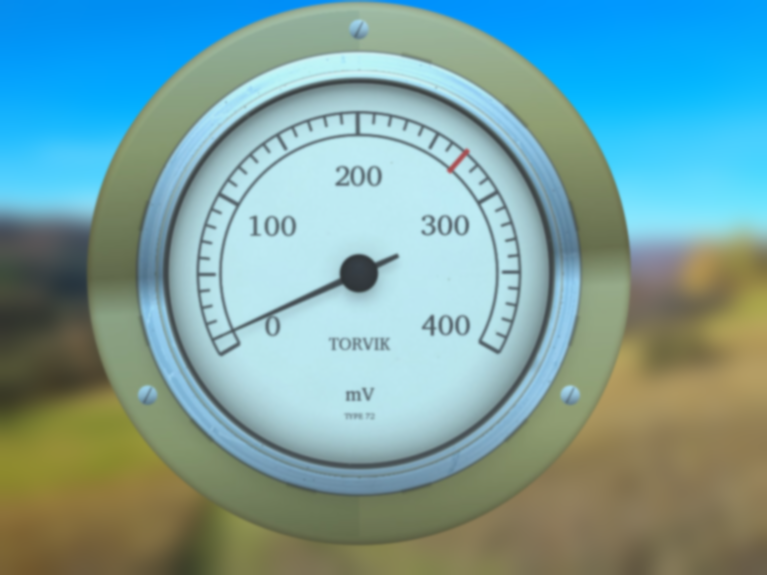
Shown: 10 mV
